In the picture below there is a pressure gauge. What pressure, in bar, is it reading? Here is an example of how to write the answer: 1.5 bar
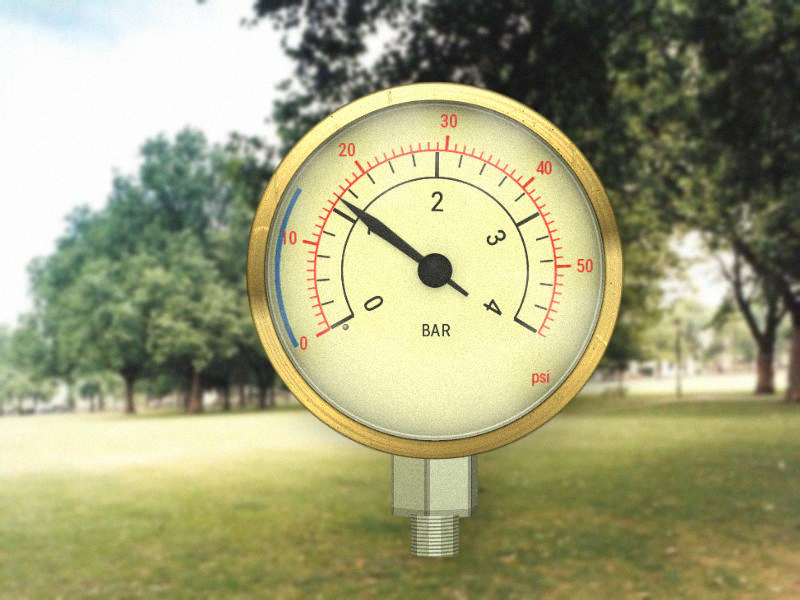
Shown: 1.1 bar
